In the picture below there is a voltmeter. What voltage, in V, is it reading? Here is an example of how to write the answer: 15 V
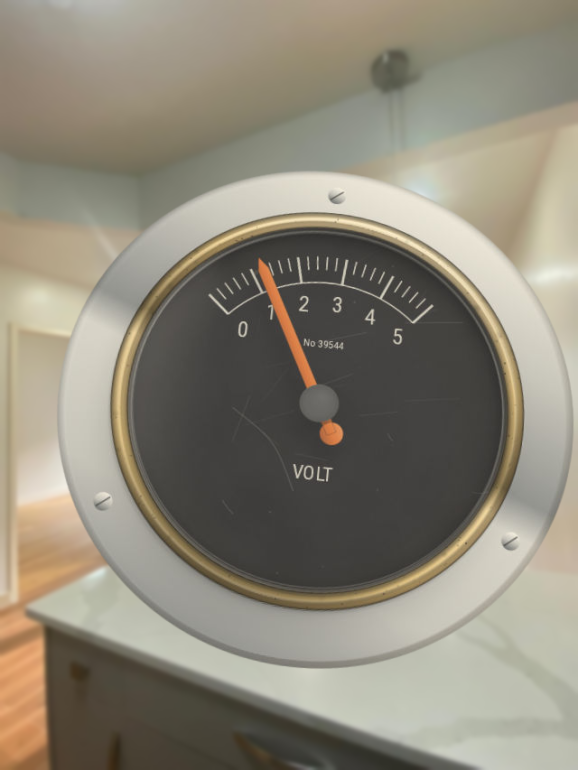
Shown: 1.2 V
